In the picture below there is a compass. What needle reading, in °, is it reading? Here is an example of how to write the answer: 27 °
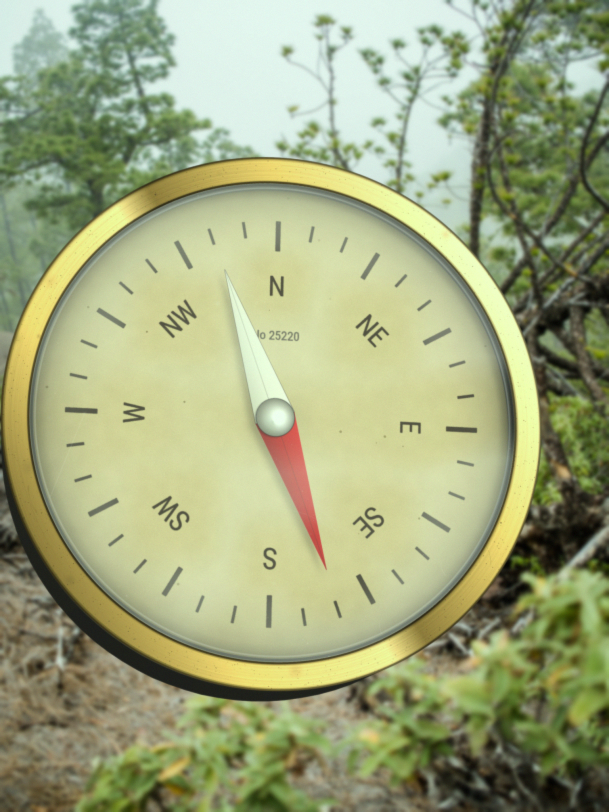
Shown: 160 °
